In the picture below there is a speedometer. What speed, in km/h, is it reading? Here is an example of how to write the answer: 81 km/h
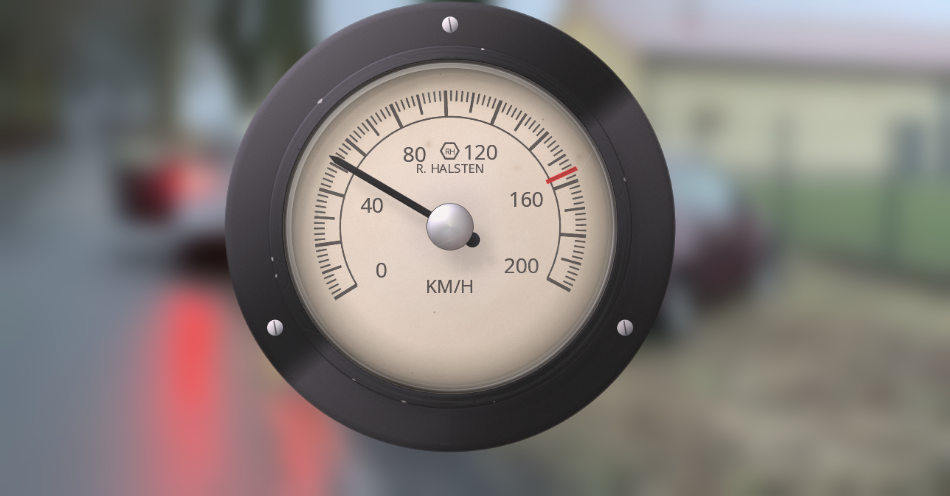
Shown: 52 km/h
